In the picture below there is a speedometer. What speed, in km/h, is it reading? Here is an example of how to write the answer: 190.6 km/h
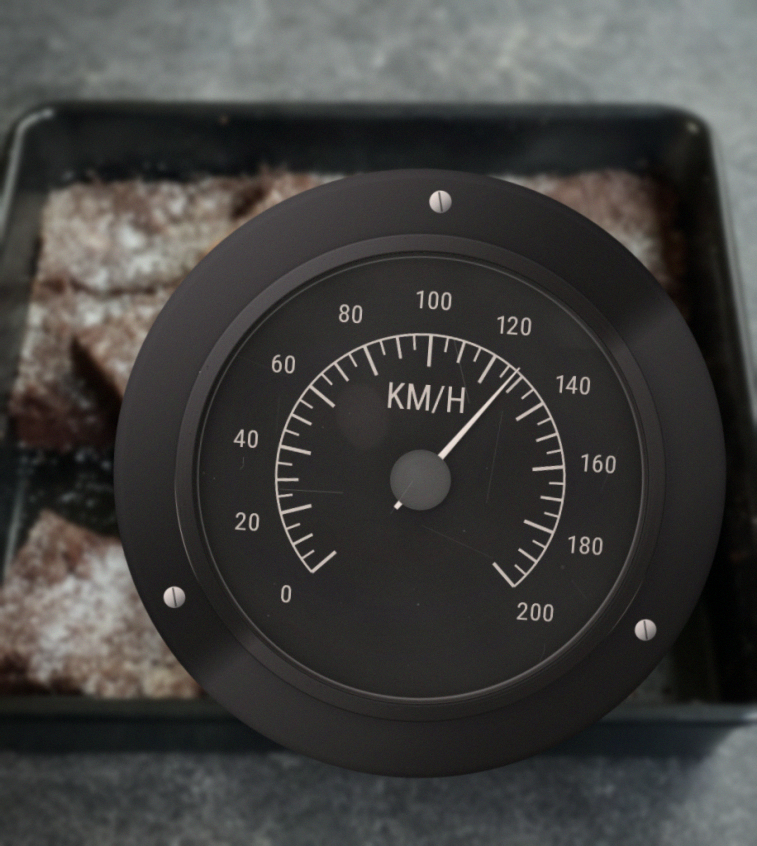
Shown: 127.5 km/h
